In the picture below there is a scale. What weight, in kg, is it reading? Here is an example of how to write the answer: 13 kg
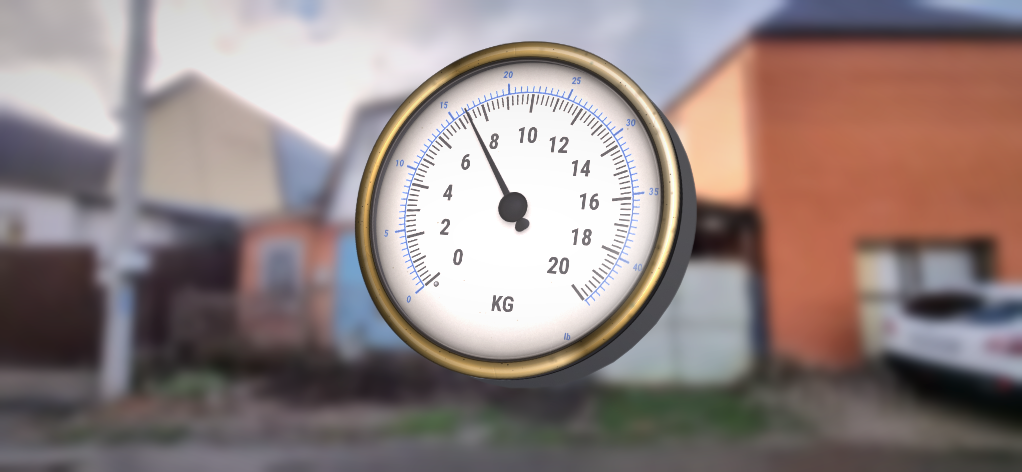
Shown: 7.4 kg
